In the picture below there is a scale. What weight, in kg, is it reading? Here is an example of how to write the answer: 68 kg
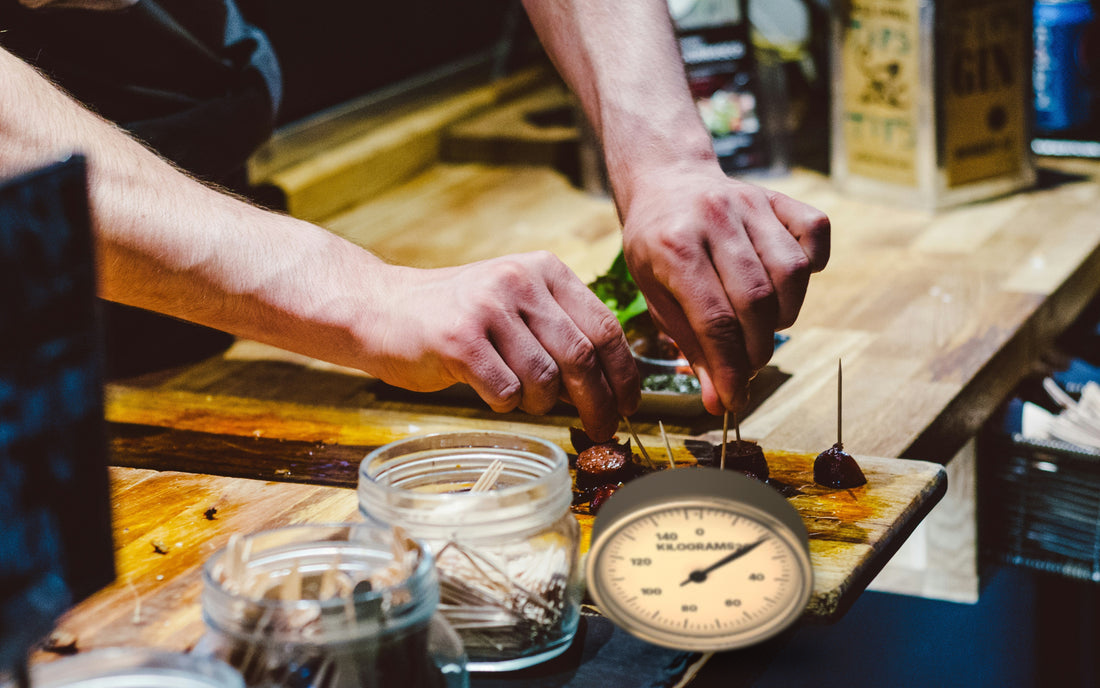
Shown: 20 kg
